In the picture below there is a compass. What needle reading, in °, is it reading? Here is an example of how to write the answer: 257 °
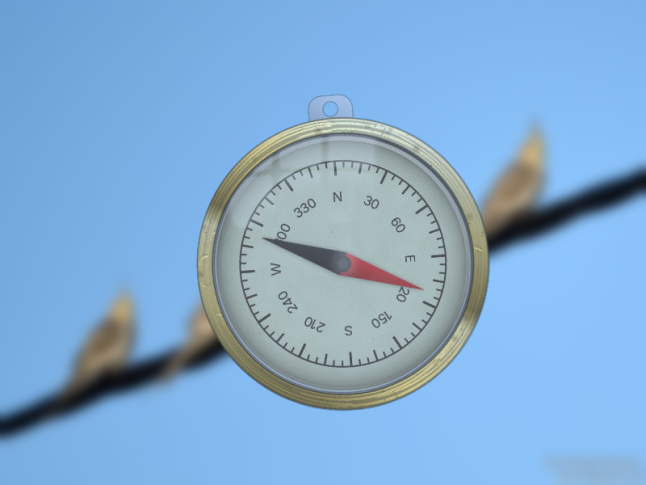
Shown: 112.5 °
